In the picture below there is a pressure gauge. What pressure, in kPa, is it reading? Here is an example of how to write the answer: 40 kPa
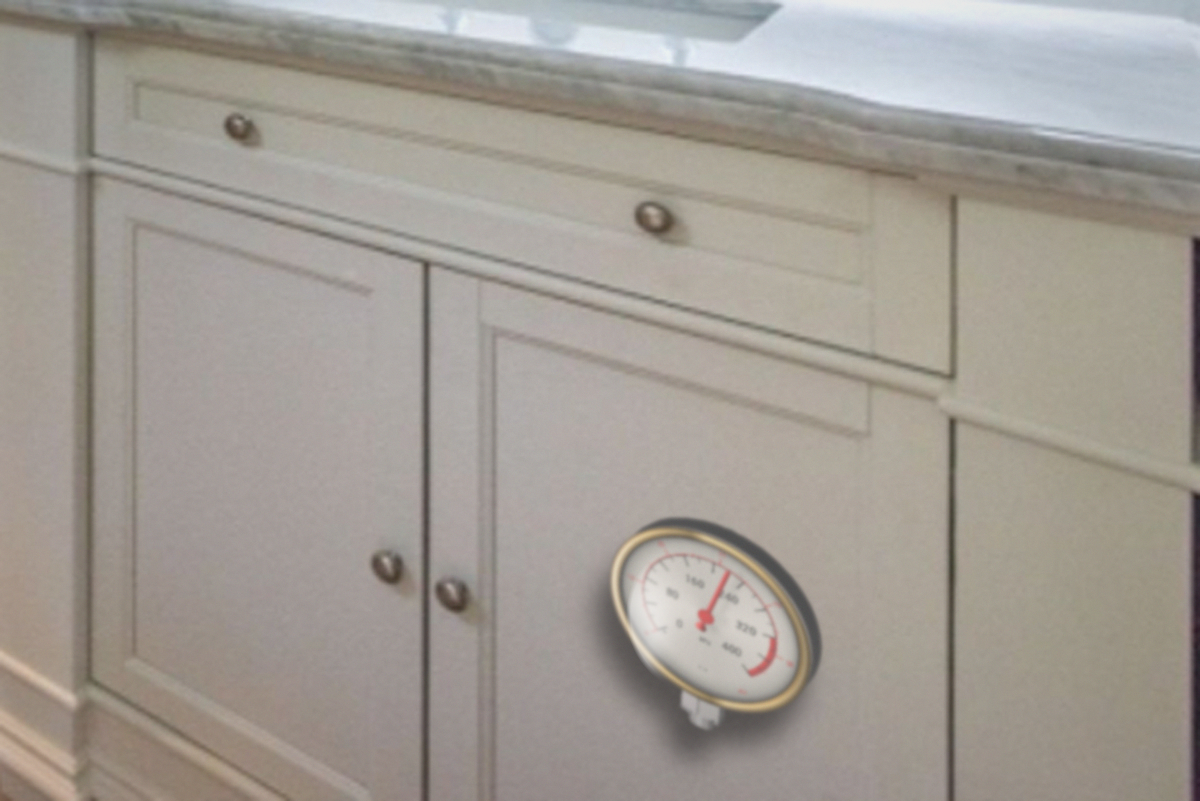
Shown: 220 kPa
